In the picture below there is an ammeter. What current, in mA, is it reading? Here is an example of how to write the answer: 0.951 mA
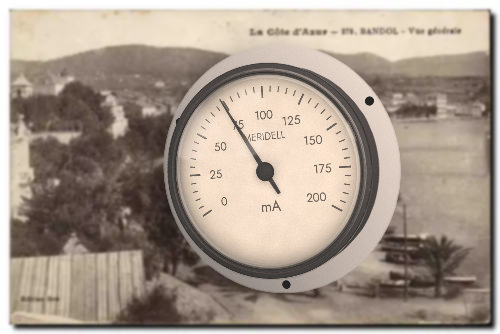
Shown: 75 mA
